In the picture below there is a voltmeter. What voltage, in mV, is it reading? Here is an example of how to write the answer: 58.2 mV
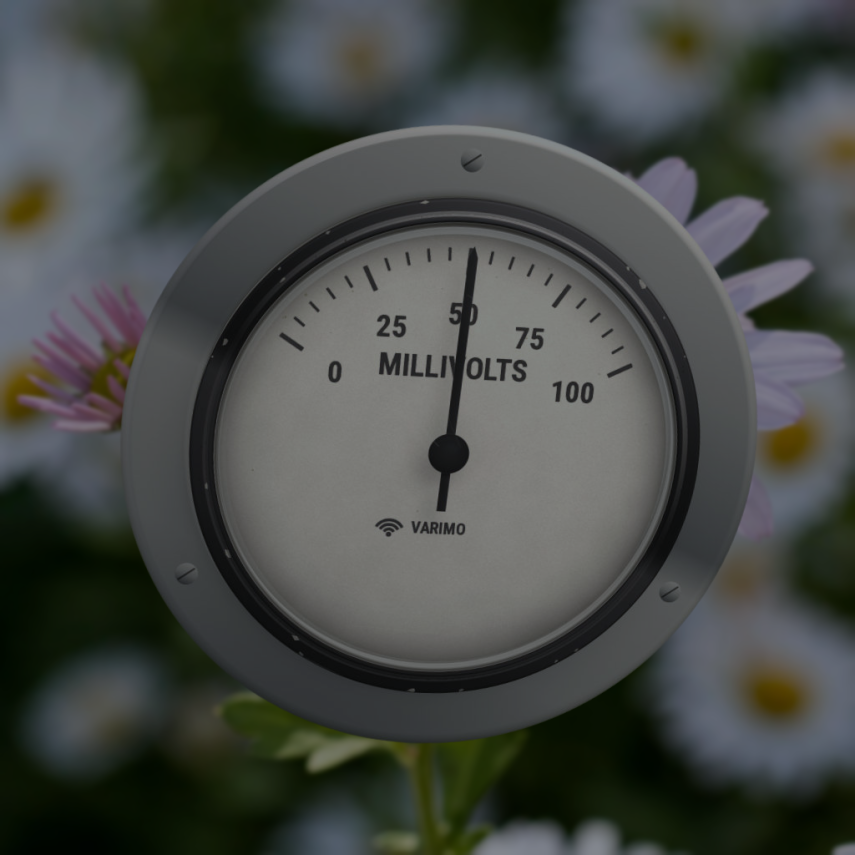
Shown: 50 mV
